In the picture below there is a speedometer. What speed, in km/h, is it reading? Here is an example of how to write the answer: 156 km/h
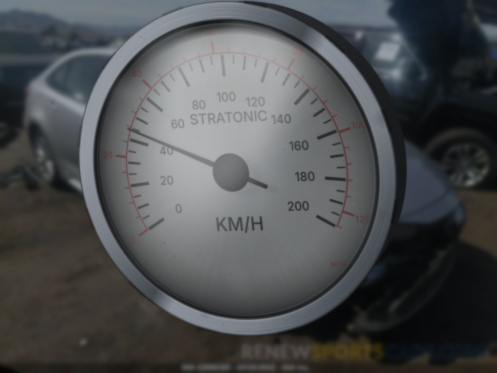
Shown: 45 km/h
